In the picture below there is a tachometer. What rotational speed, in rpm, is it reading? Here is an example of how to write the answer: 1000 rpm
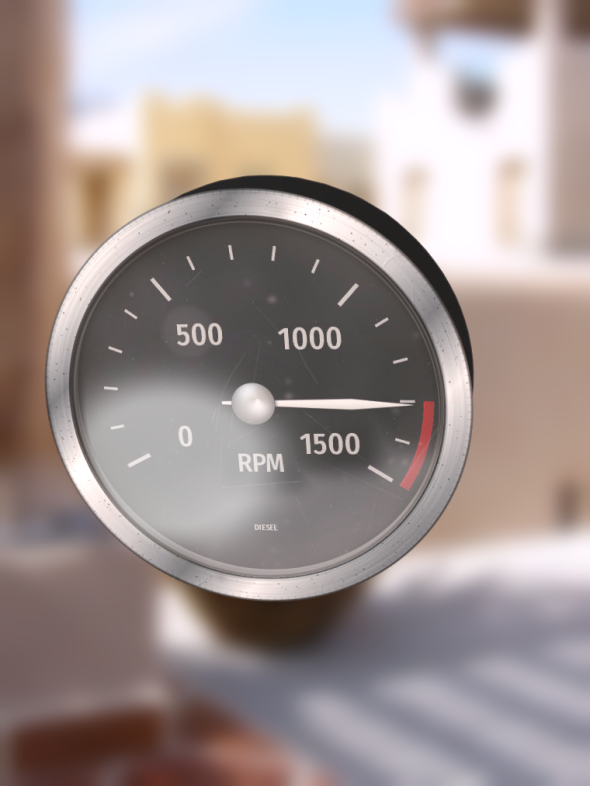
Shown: 1300 rpm
